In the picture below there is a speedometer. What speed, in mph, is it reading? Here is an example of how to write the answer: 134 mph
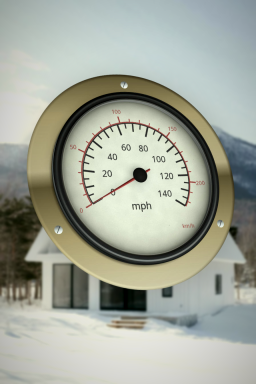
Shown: 0 mph
